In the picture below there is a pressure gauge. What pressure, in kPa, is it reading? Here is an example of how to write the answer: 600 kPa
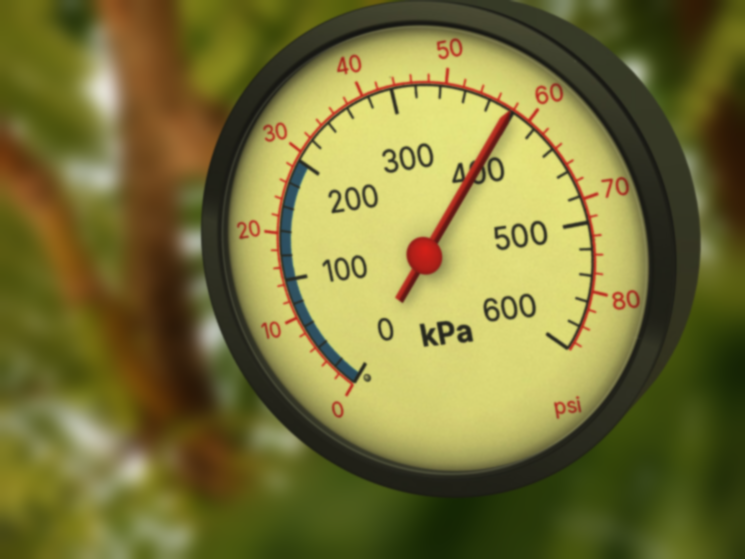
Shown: 400 kPa
